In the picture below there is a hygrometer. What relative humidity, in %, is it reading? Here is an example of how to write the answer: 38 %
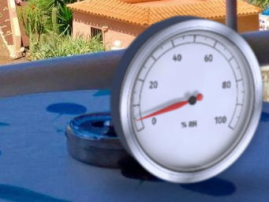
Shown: 5 %
